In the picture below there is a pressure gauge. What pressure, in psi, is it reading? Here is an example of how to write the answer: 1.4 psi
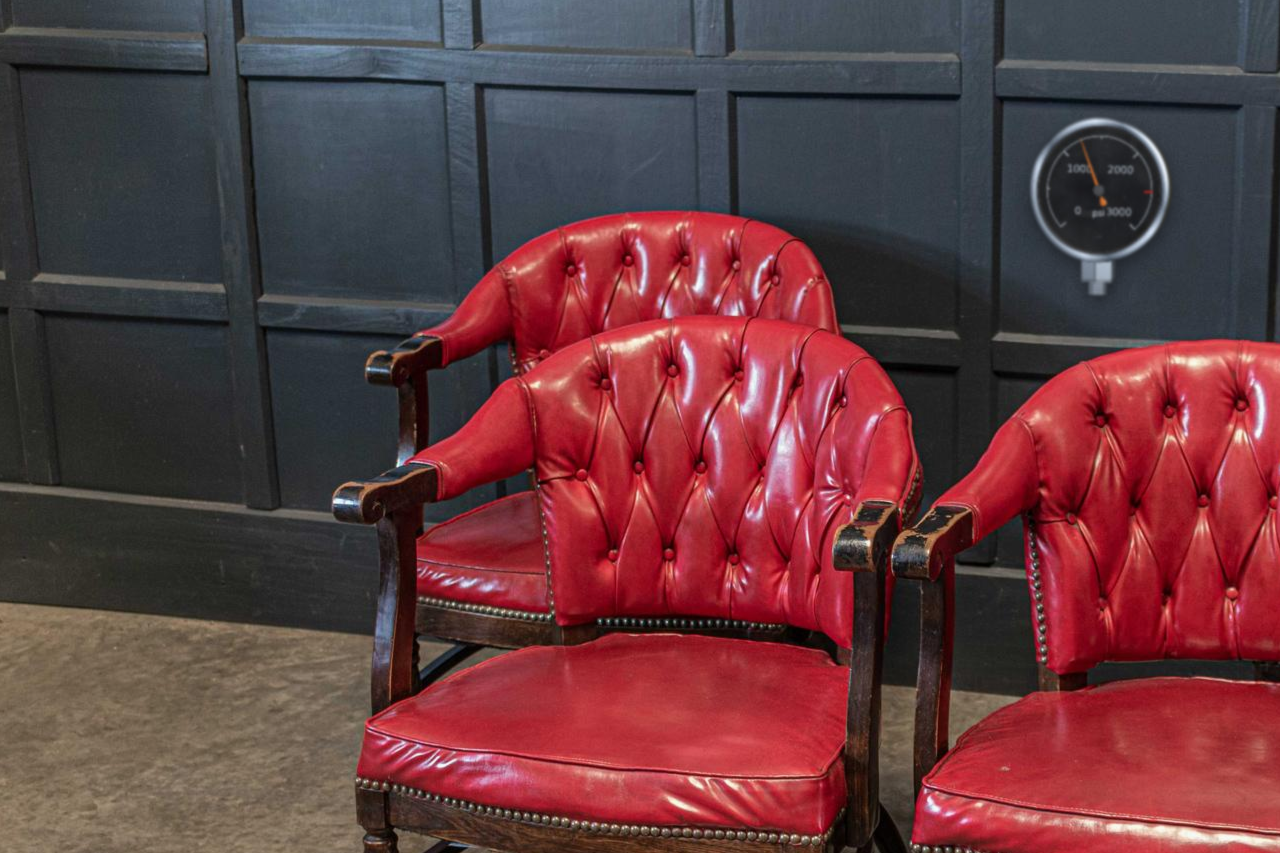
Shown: 1250 psi
